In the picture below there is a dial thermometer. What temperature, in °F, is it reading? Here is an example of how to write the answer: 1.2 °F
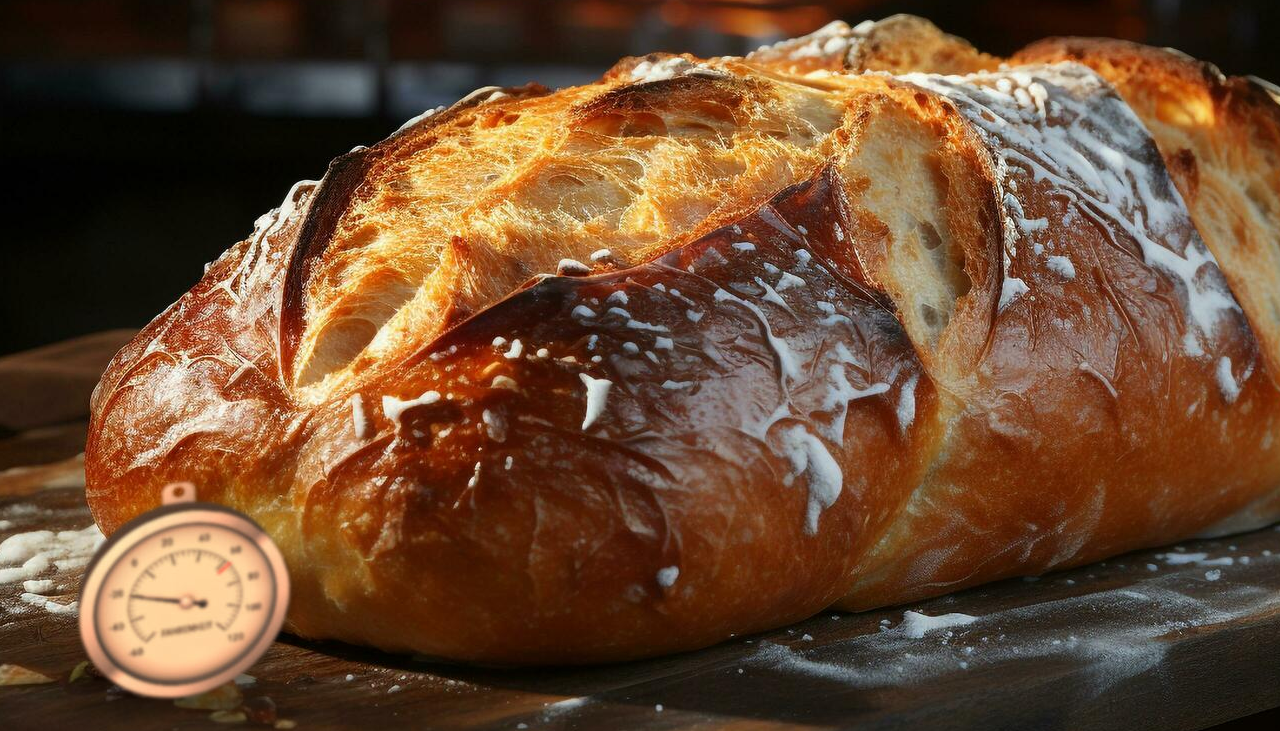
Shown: -20 °F
